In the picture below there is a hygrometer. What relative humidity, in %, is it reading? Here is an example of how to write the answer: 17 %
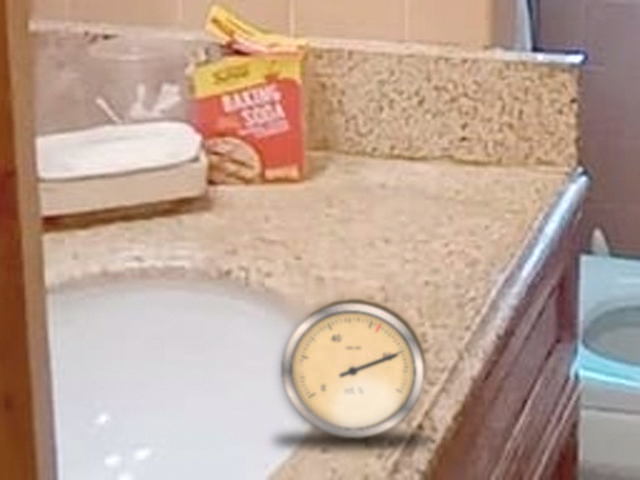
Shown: 80 %
